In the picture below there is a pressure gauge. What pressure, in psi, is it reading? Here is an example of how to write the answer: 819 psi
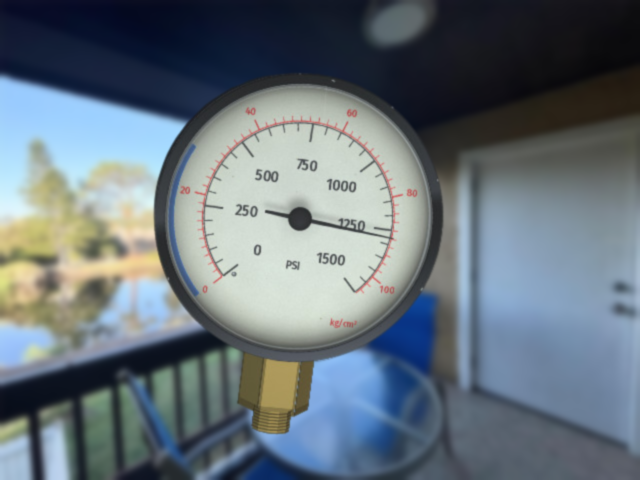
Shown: 1275 psi
